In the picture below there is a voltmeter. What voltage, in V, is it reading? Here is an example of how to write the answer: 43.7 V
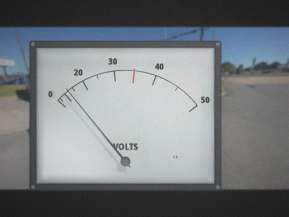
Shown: 12.5 V
